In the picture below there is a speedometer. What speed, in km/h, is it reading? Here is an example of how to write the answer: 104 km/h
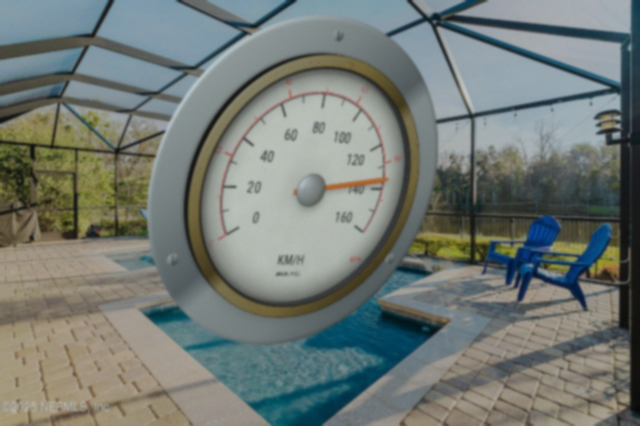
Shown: 135 km/h
